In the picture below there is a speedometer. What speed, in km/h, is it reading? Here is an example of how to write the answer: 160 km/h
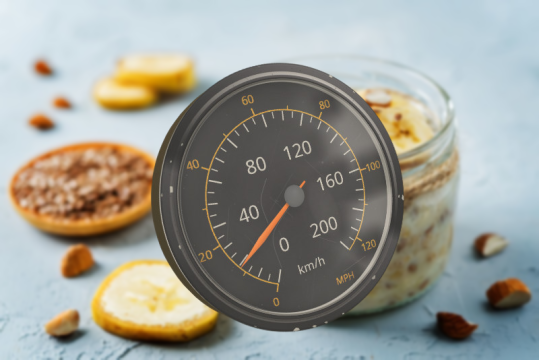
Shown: 20 km/h
